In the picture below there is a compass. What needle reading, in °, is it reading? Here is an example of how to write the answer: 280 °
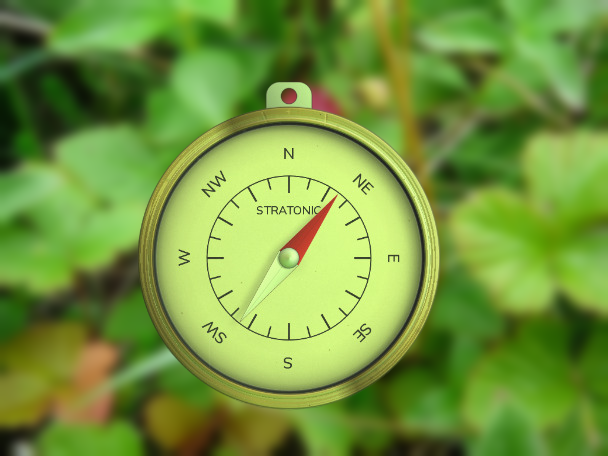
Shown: 37.5 °
